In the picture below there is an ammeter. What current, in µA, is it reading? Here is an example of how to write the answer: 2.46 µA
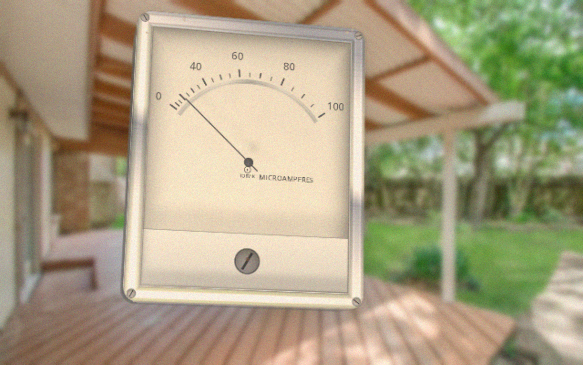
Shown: 20 µA
